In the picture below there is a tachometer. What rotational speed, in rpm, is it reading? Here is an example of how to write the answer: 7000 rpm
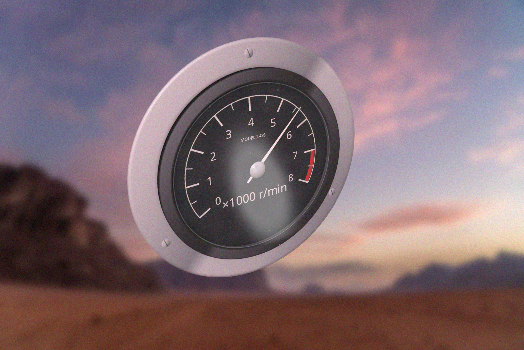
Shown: 5500 rpm
